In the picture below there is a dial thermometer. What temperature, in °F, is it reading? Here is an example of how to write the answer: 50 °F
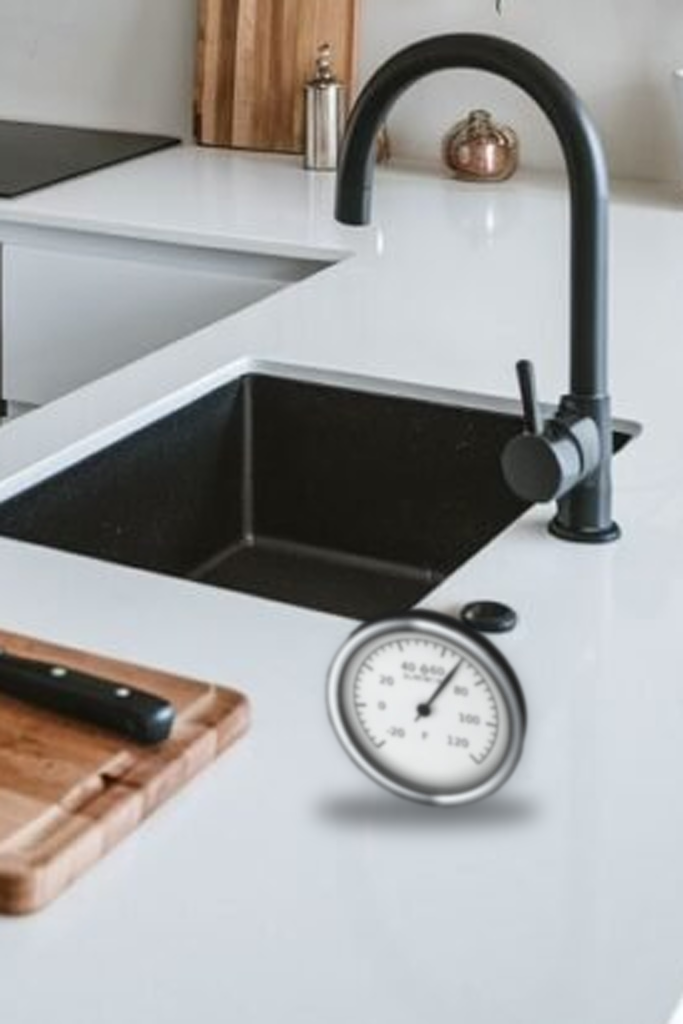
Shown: 68 °F
